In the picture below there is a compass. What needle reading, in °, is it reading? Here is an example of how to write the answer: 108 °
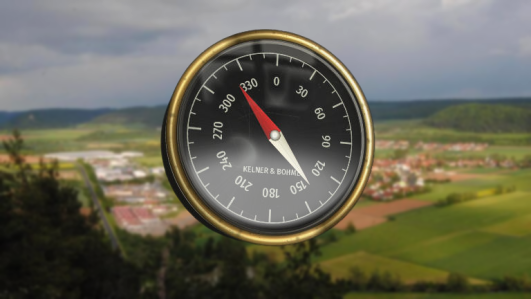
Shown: 320 °
